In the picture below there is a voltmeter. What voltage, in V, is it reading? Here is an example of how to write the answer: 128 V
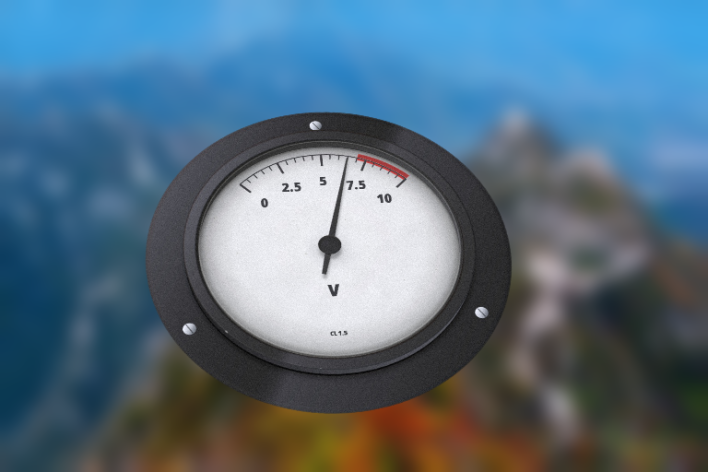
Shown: 6.5 V
